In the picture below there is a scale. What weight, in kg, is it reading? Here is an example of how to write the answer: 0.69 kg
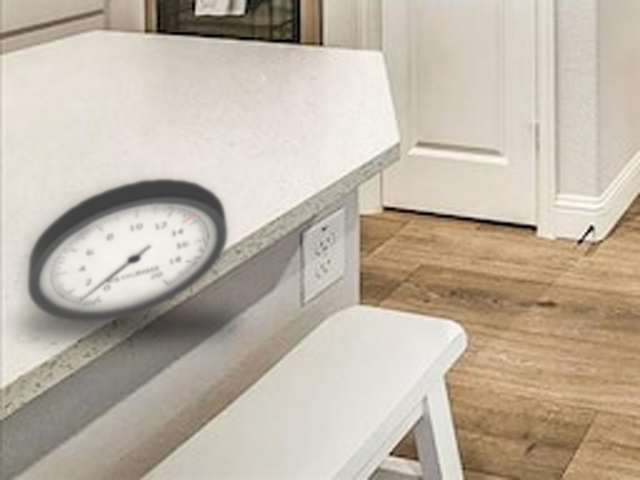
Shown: 1 kg
